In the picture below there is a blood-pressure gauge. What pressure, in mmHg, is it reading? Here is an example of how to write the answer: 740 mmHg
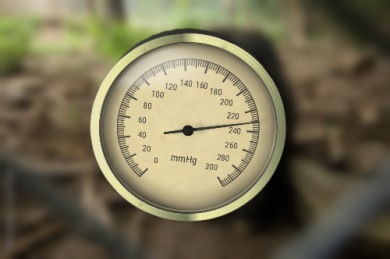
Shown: 230 mmHg
